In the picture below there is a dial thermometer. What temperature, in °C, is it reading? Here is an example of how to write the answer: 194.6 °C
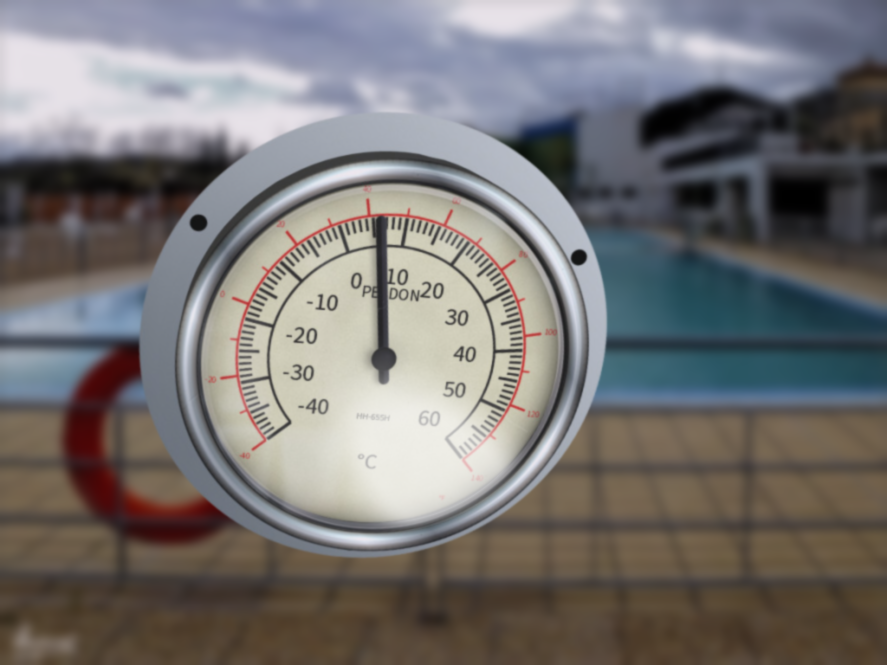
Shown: 6 °C
